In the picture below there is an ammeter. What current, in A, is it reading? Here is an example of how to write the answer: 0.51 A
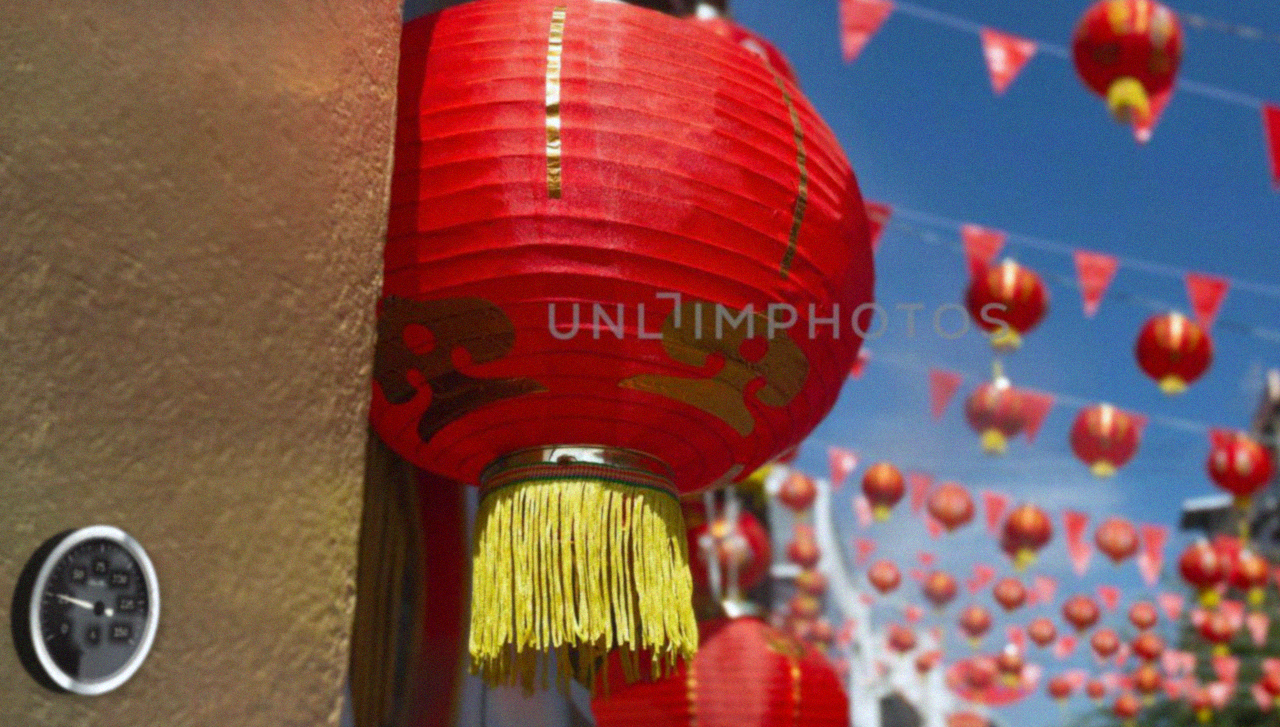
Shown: 25 A
